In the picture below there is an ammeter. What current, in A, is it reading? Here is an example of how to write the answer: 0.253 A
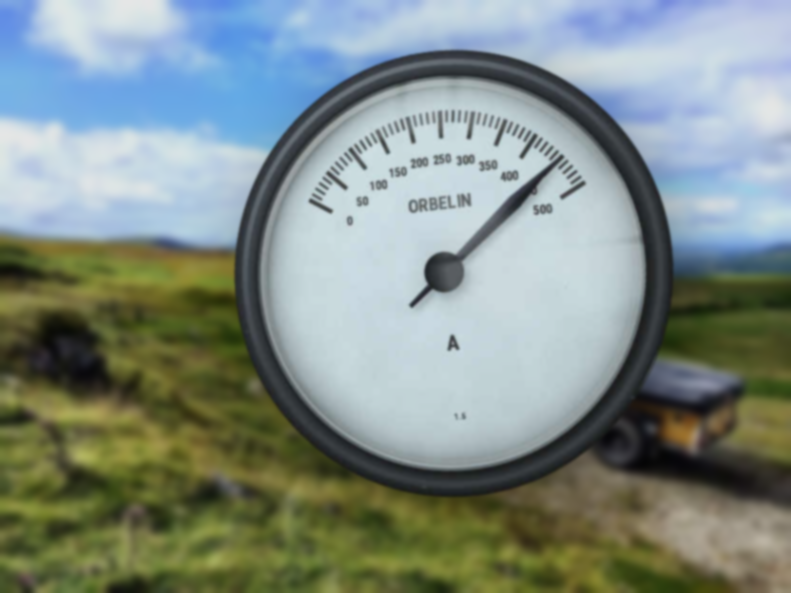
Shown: 450 A
